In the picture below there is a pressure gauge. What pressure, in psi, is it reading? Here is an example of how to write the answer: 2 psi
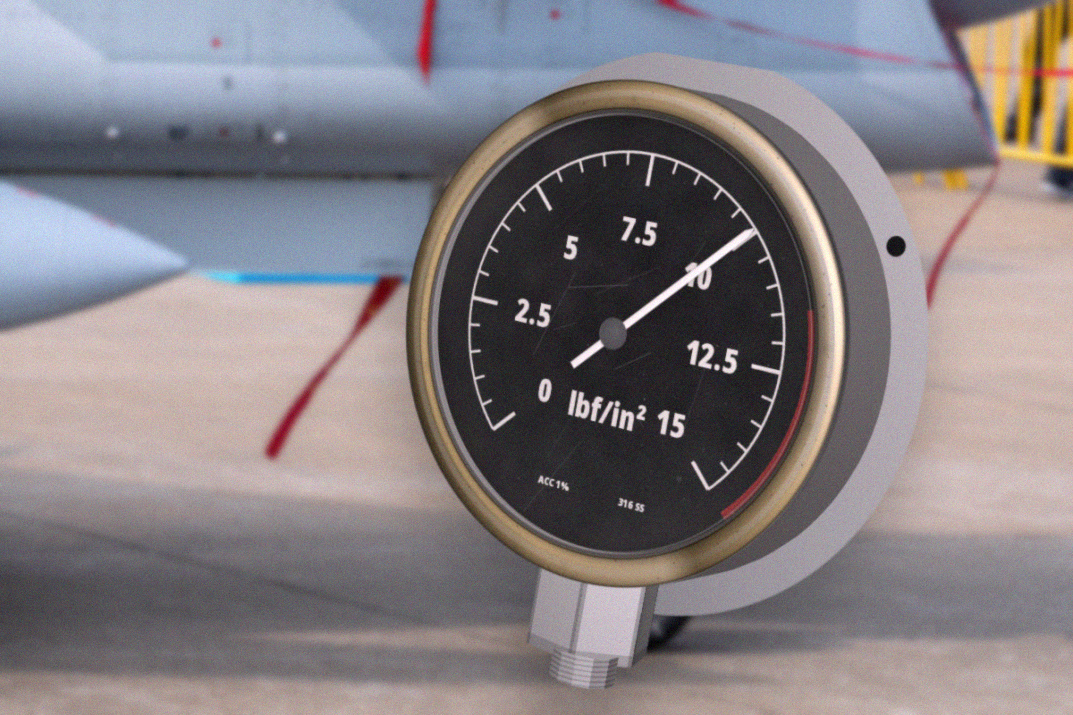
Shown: 10 psi
